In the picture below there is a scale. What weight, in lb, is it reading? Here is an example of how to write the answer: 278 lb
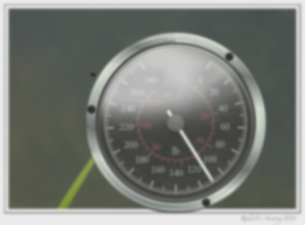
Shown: 110 lb
